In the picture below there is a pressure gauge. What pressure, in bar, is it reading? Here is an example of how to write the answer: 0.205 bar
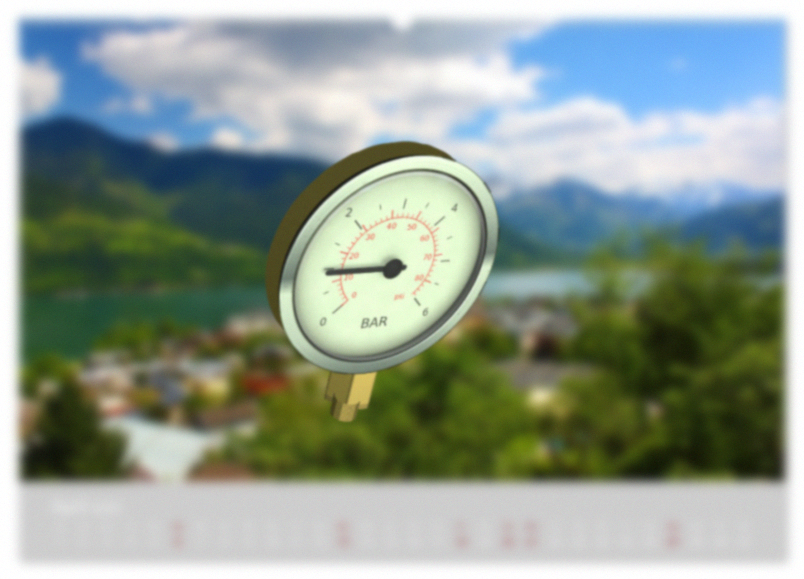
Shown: 1 bar
